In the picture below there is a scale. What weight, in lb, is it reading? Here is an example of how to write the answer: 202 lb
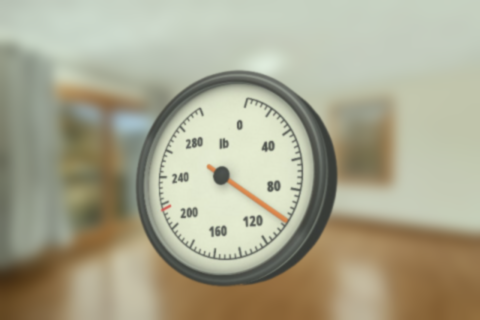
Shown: 100 lb
